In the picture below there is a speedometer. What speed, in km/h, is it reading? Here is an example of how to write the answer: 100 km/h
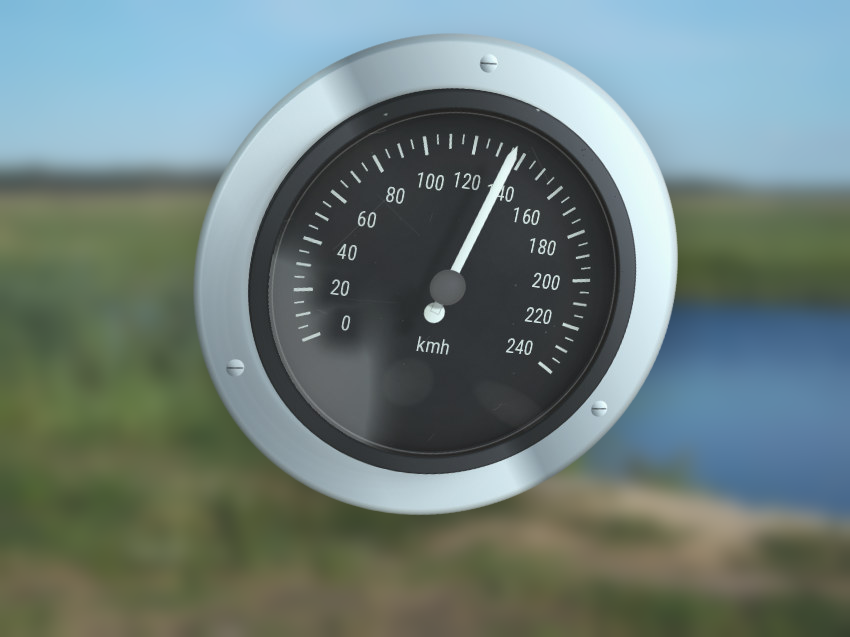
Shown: 135 km/h
